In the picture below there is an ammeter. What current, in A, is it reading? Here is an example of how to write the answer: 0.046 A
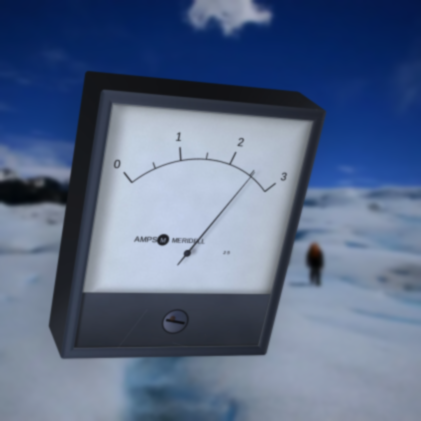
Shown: 2.5 A
